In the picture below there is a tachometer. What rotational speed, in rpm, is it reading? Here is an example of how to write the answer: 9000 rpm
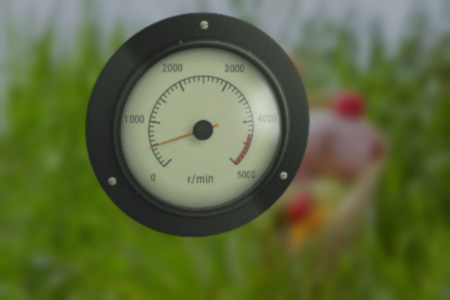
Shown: 500 rpm
